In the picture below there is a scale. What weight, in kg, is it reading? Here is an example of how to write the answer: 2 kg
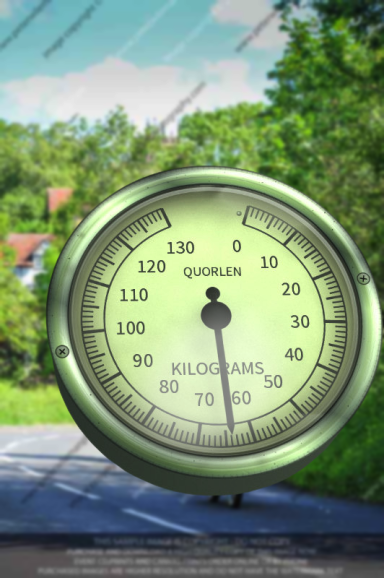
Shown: 64 kg
